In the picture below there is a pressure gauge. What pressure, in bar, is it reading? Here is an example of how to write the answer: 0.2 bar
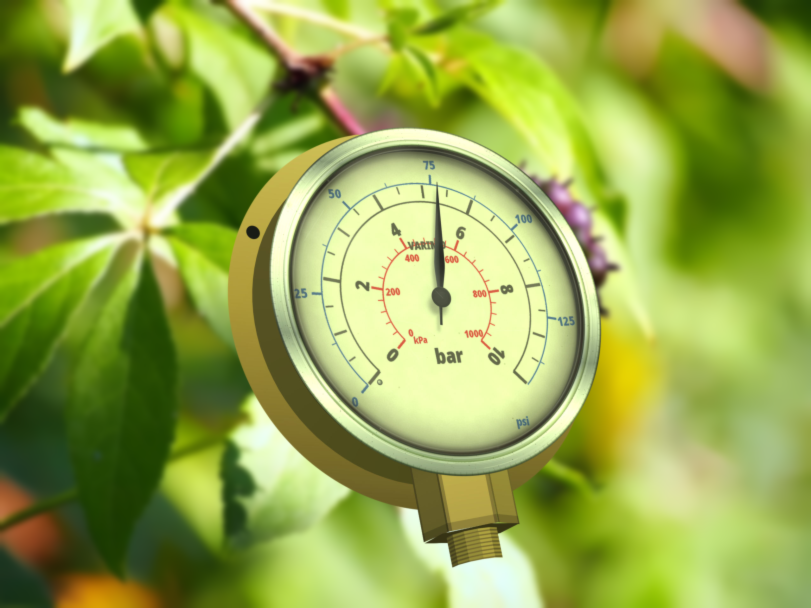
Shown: 5.25 bar
